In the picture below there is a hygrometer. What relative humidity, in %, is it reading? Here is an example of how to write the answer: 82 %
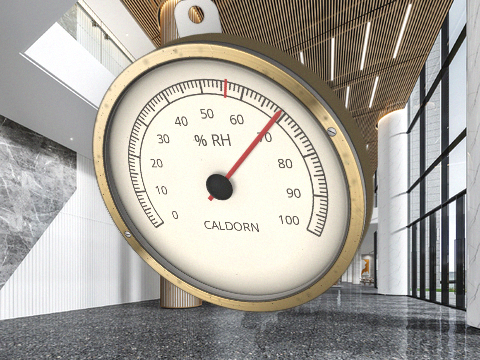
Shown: 69 %
